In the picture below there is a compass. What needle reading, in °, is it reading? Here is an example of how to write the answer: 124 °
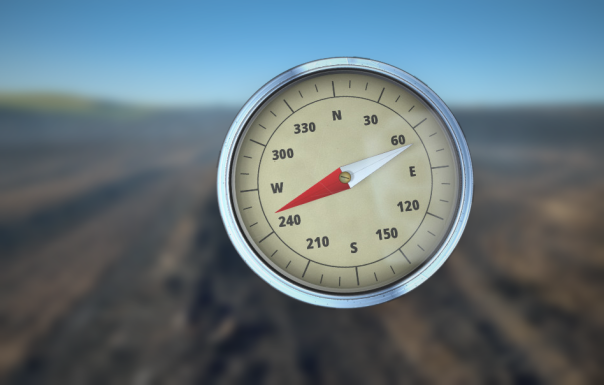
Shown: 250 °
